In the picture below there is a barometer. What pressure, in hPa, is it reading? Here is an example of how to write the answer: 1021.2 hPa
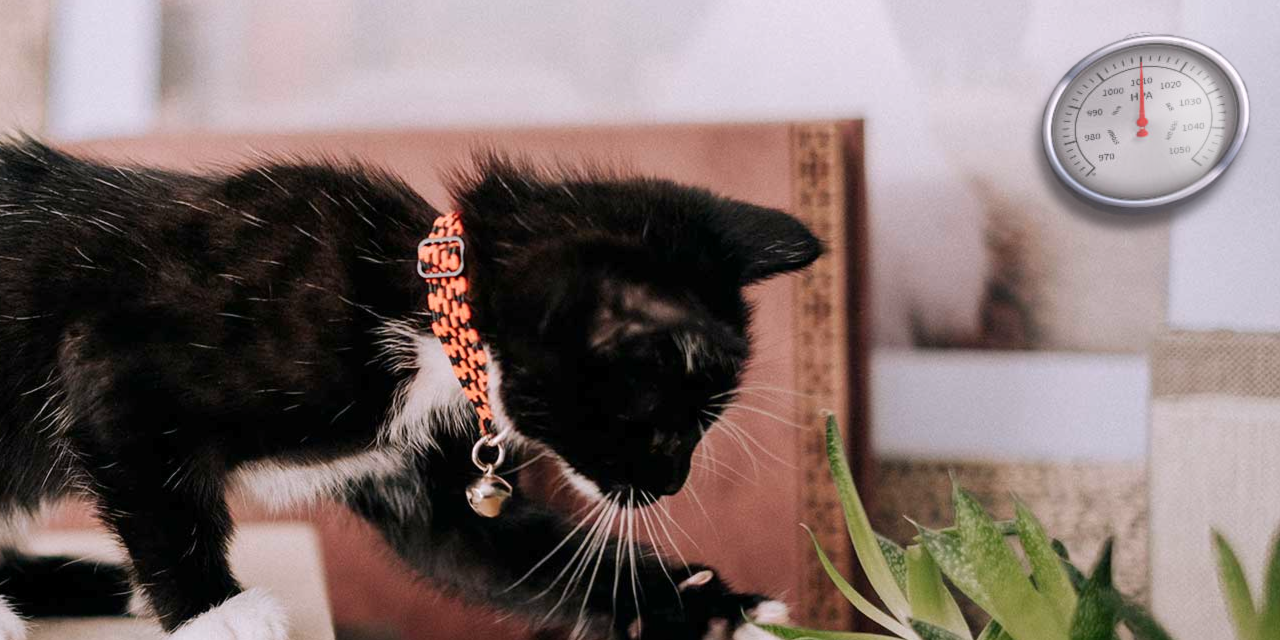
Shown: 1010 hPa
